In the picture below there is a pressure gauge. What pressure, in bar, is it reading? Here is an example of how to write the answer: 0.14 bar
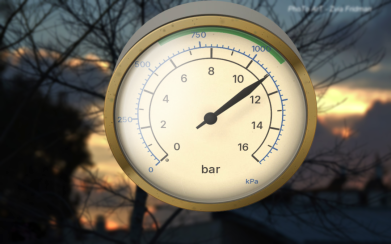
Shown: 11 bar
